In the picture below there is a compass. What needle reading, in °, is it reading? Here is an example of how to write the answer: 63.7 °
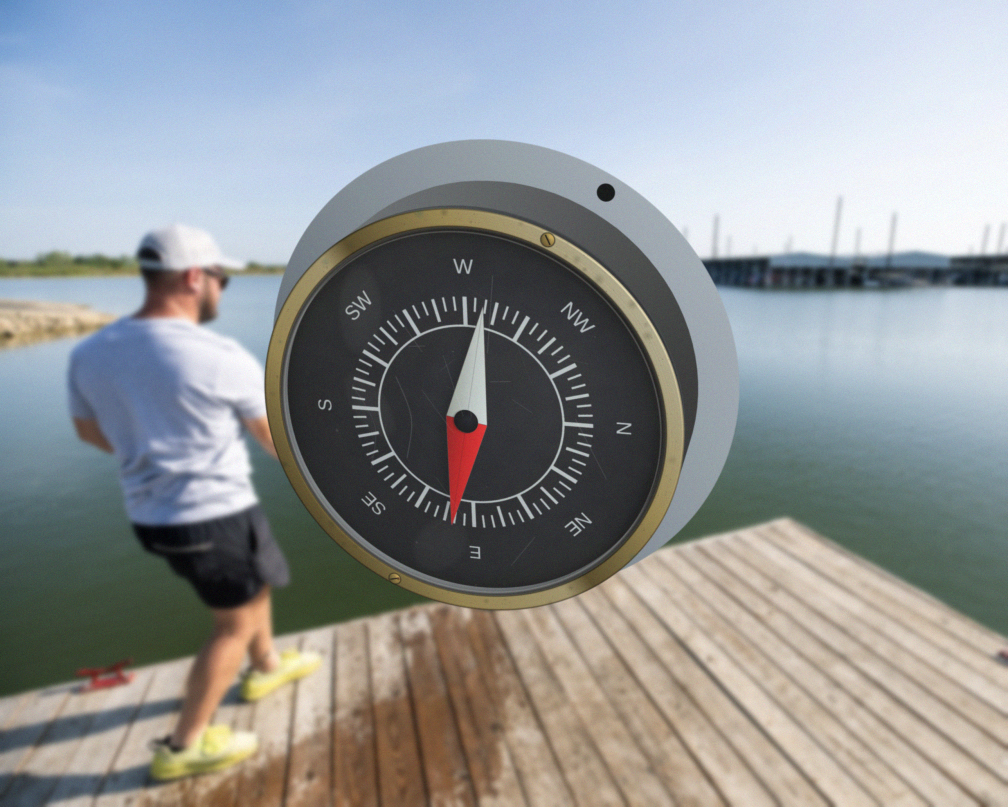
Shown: 100 °
